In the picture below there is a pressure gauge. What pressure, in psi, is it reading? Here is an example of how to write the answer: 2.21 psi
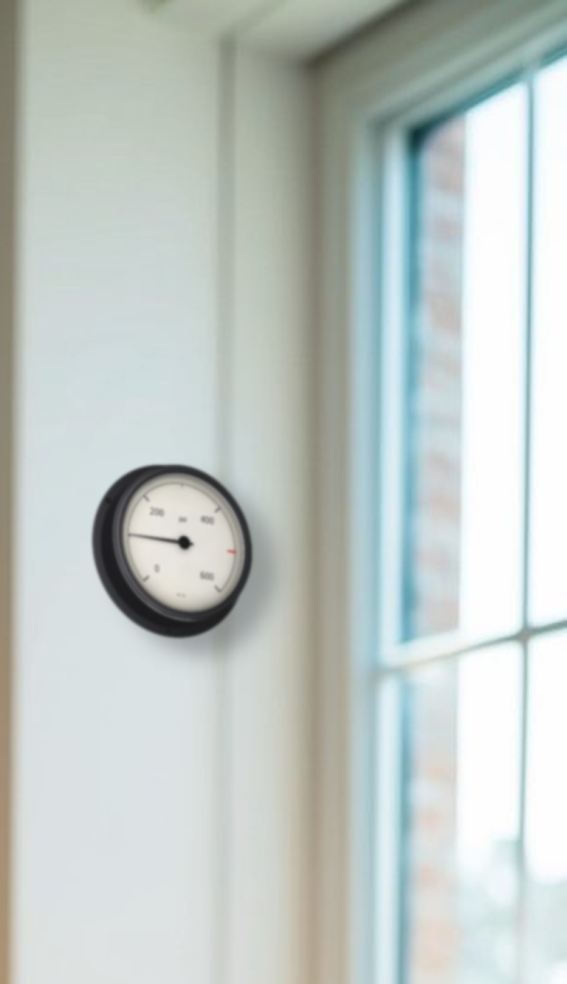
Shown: 100 psi
